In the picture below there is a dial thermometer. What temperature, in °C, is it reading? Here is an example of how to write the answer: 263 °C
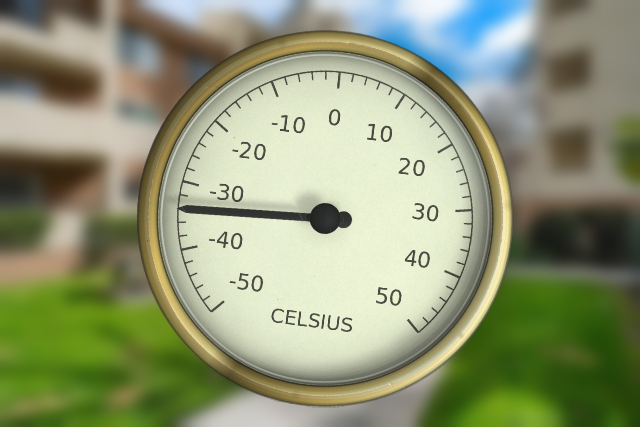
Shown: -34 °C
